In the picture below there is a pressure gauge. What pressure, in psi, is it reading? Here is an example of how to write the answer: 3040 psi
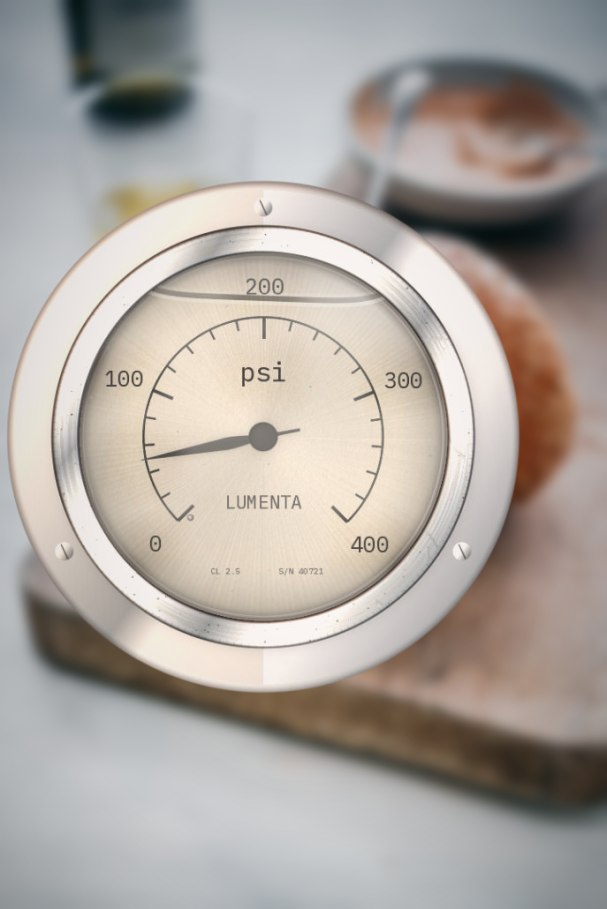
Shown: 50 psi
